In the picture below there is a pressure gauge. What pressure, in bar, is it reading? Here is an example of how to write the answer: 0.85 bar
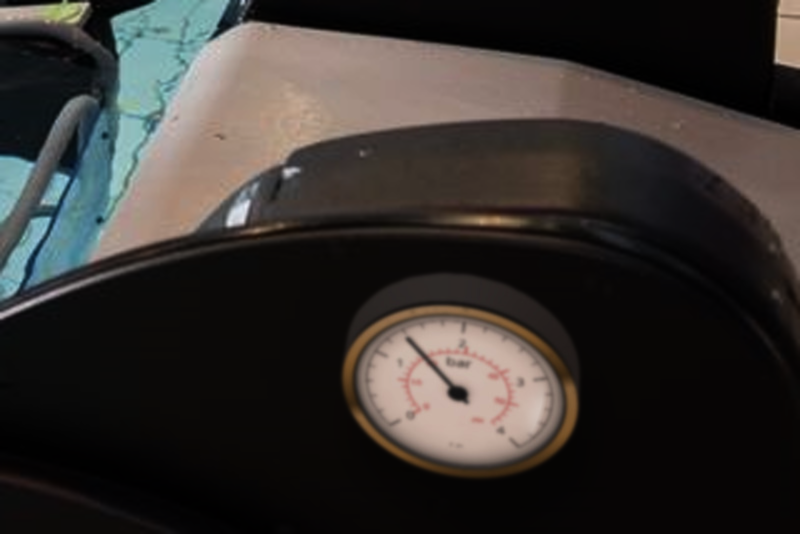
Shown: 1.4 bar
